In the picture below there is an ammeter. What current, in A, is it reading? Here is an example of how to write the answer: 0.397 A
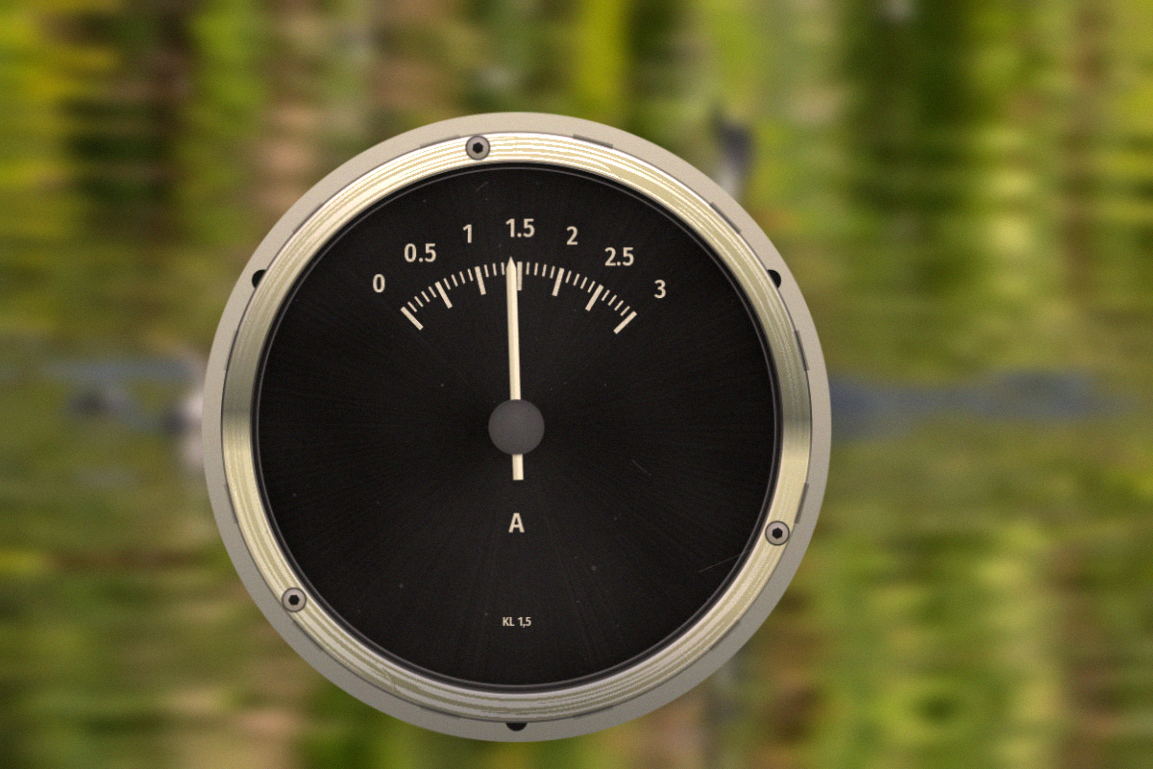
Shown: 1.4 A
